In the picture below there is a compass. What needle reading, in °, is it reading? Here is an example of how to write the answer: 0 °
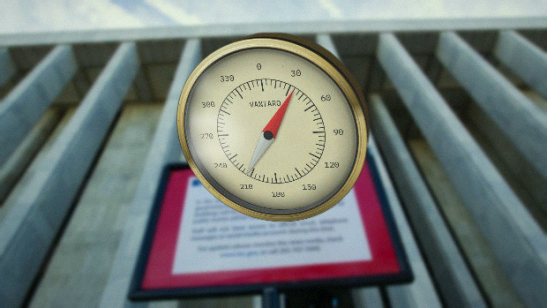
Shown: 35 °
